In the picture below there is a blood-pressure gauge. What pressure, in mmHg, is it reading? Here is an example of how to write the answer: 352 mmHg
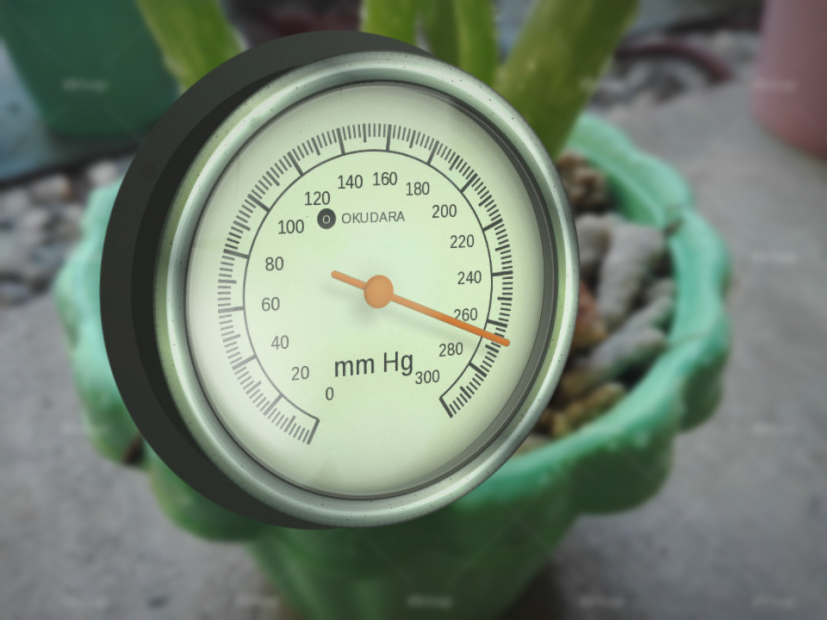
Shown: 266 mmHg
